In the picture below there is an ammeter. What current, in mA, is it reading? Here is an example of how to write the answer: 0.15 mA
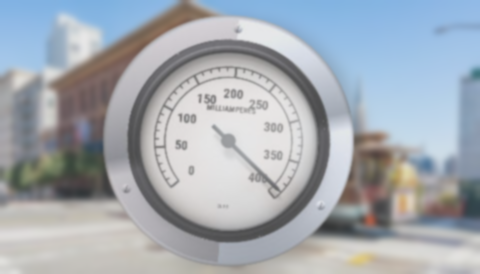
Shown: 390 mA
